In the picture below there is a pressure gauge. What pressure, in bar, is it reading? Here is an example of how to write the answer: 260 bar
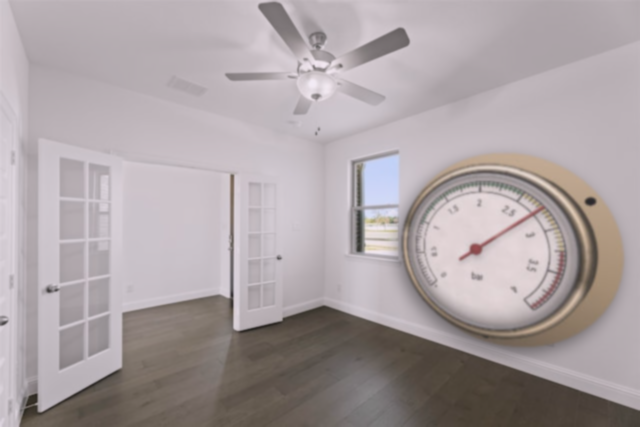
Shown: 2.75 bar
